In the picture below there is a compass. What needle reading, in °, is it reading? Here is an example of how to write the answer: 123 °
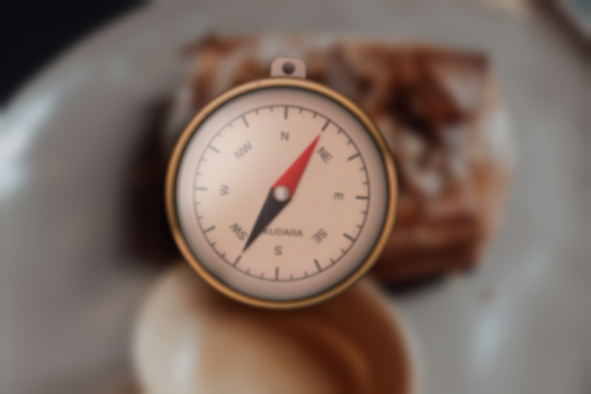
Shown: 30 °
